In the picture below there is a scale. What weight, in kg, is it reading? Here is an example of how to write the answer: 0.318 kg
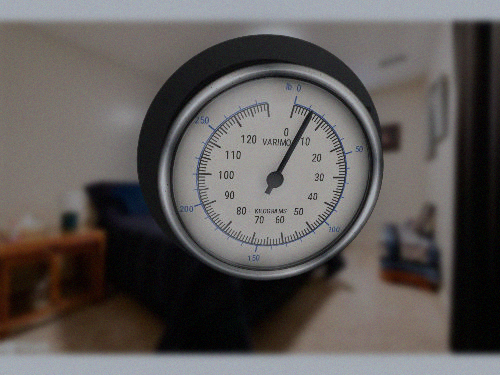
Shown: 5 kg
